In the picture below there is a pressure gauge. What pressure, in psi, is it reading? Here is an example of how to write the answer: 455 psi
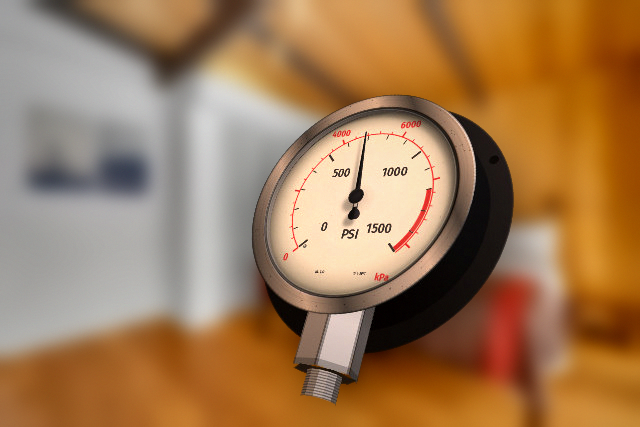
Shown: 700 psi
